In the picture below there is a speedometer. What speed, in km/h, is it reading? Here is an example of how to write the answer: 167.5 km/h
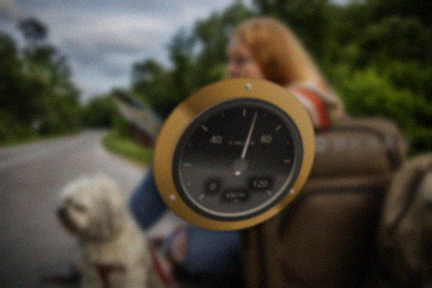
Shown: 65 km/h
